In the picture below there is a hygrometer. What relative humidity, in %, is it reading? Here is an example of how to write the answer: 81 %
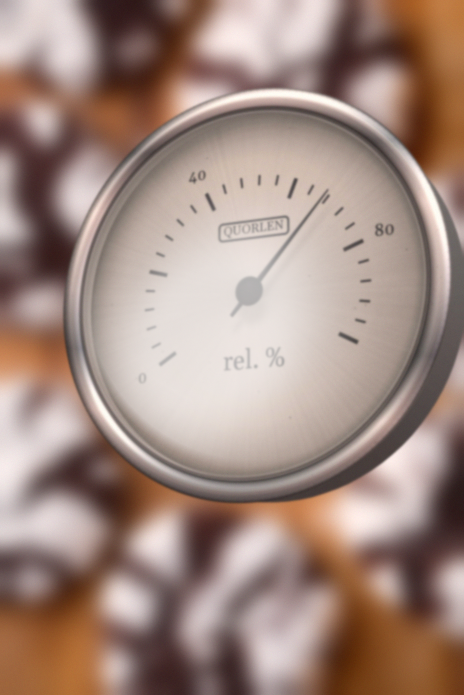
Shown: 68 %
